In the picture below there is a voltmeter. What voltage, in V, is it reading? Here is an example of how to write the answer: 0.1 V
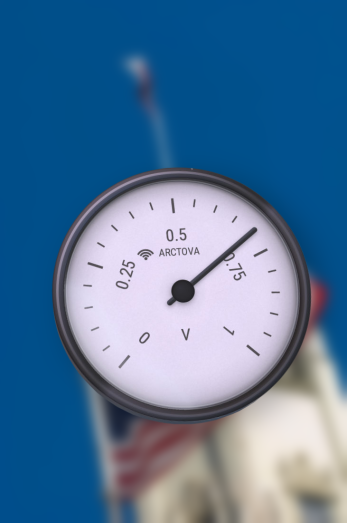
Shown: 0.7 V
